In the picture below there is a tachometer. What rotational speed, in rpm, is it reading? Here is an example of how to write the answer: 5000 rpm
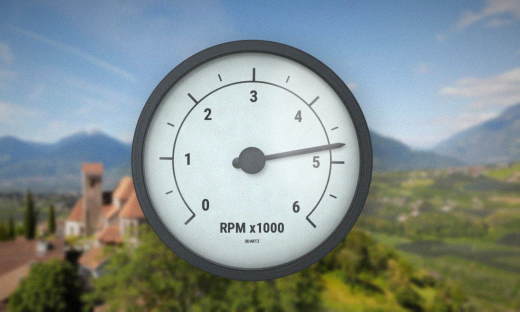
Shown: 4750 rpm
